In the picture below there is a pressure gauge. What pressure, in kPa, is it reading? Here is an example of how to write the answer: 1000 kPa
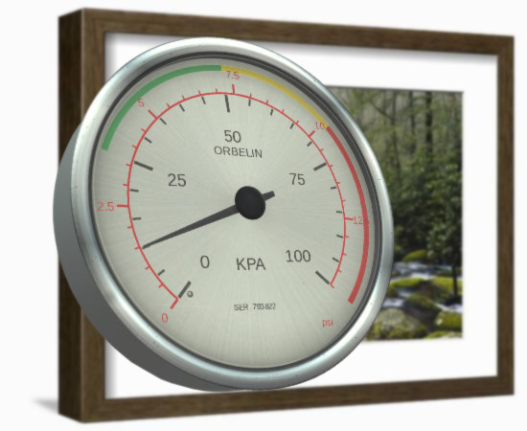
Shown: 10 kPa
